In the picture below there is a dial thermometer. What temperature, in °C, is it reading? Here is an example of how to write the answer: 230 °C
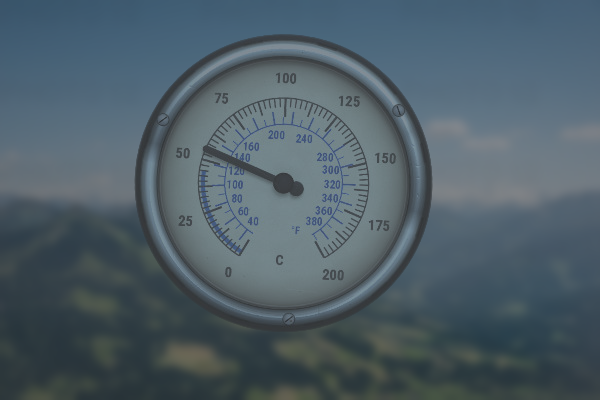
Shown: 55 °C
